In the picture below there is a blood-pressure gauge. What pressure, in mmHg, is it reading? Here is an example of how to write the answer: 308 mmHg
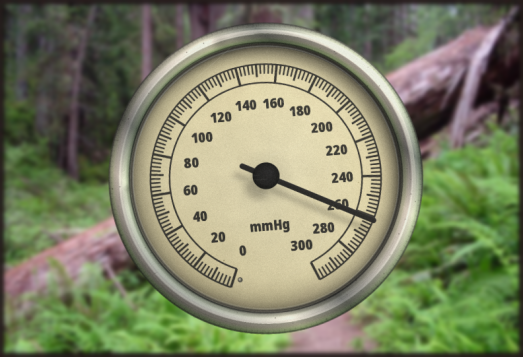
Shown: 262 mmHg
